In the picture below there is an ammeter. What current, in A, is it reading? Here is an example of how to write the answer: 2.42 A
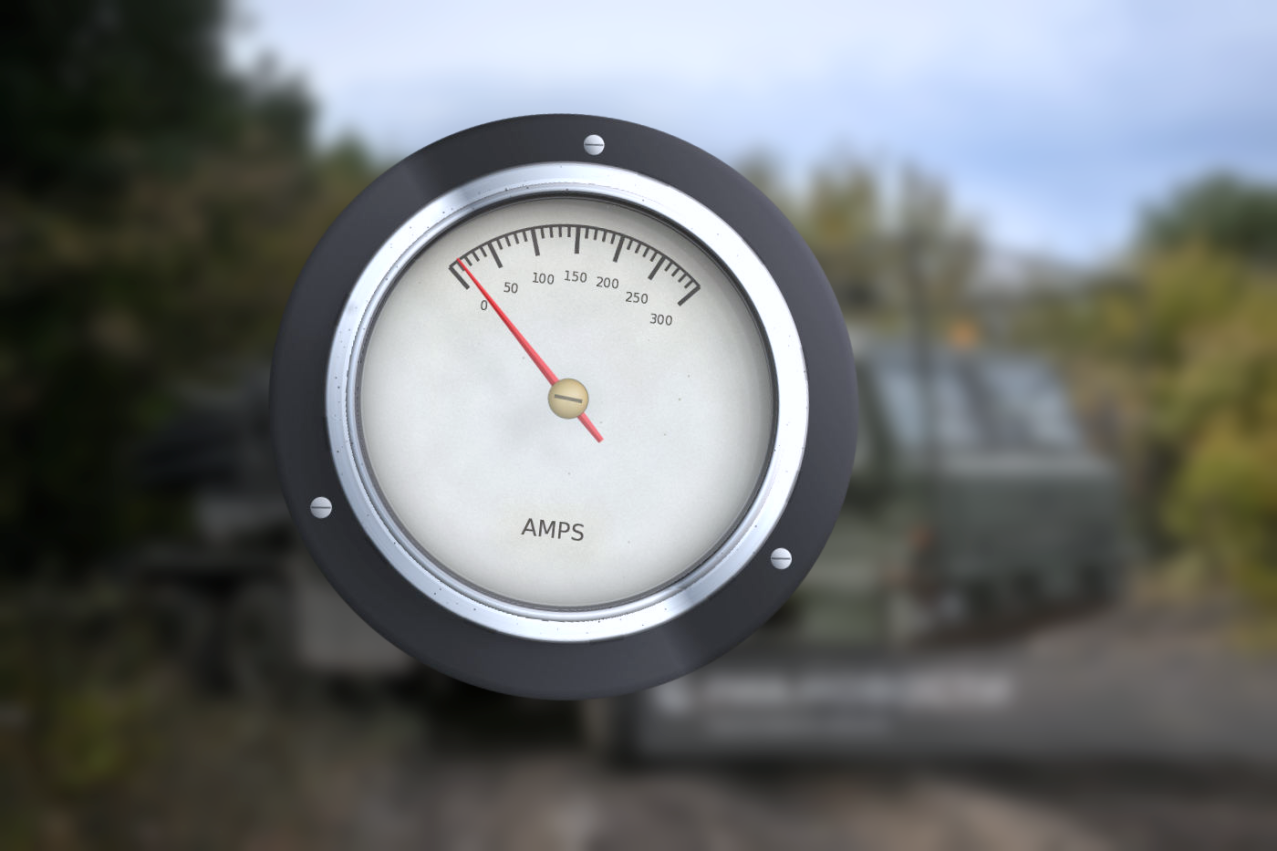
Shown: 10 A
